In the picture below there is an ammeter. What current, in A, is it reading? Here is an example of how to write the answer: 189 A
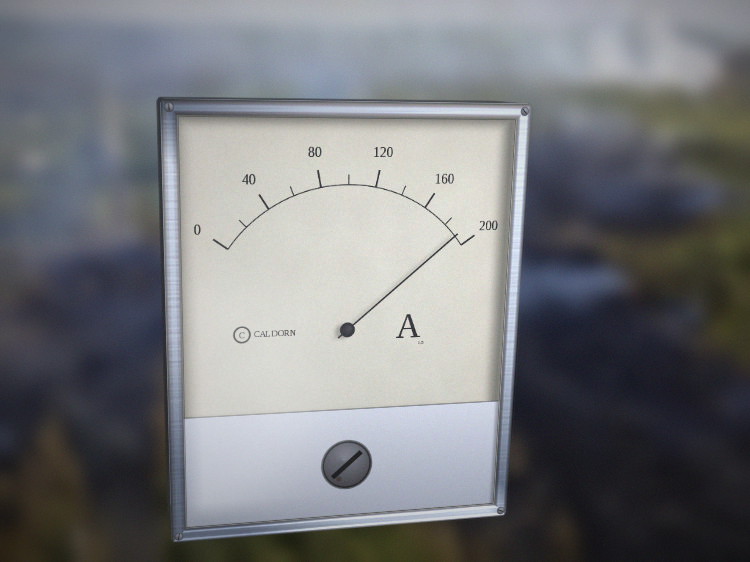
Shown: 190 A
